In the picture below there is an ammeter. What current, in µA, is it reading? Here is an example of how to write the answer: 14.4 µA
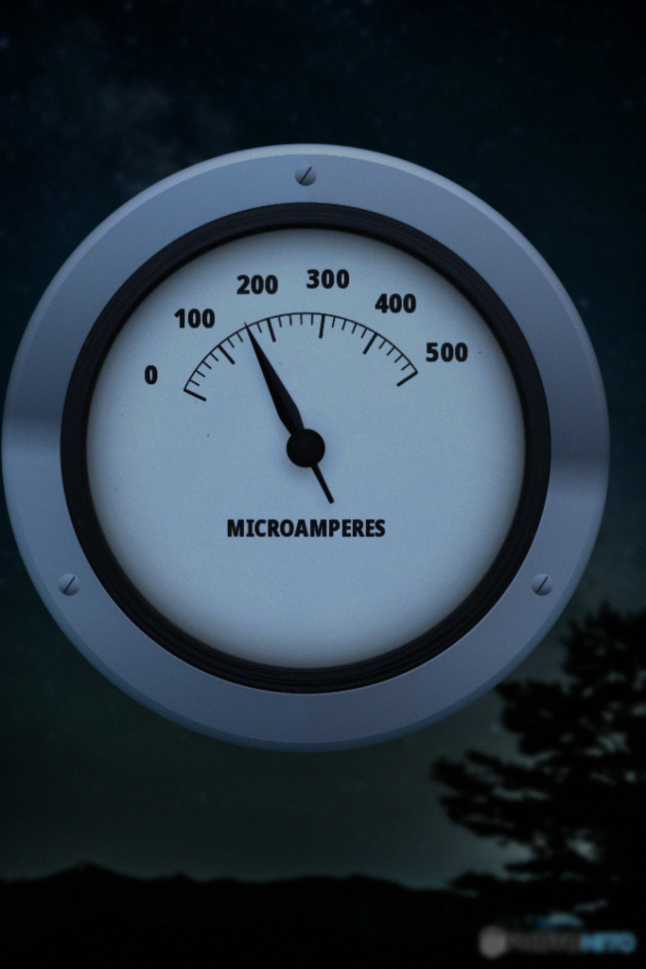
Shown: 160 µA
